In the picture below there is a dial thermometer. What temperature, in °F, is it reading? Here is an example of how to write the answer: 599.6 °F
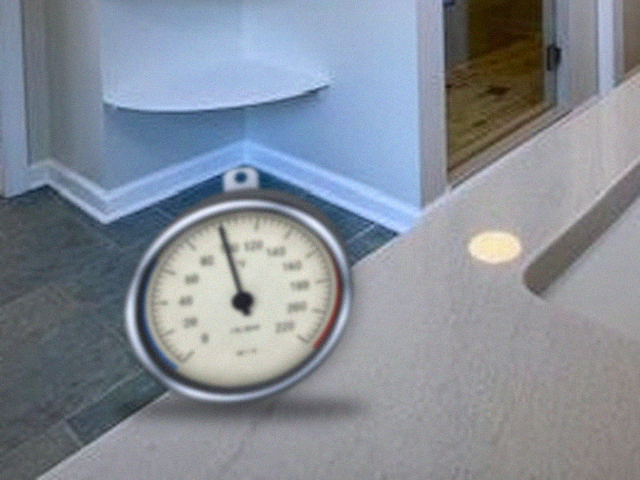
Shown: 100 °F
